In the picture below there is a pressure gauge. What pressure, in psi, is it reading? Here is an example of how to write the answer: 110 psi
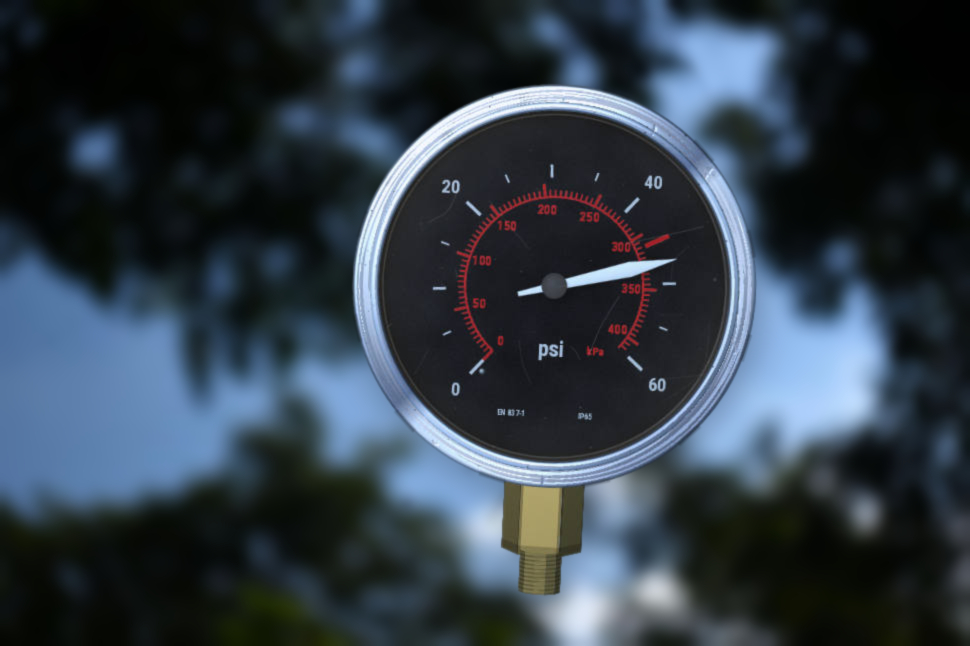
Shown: 47.5 psi
